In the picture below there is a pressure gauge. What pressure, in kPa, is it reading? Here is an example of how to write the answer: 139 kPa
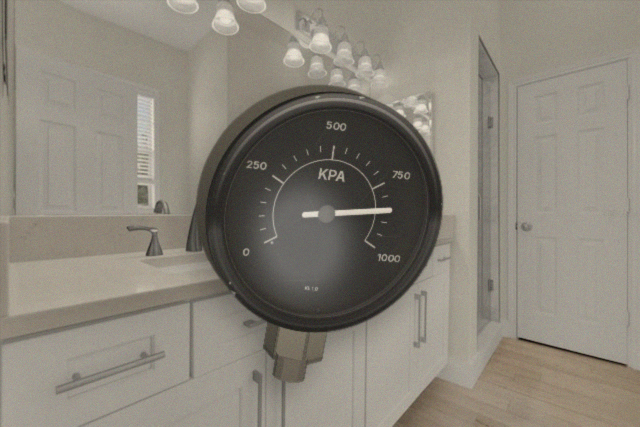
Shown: 850 kPa
